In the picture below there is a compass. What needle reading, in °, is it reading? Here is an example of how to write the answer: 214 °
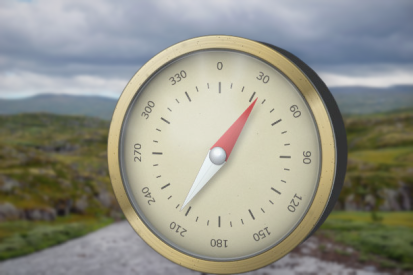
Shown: 35 °
